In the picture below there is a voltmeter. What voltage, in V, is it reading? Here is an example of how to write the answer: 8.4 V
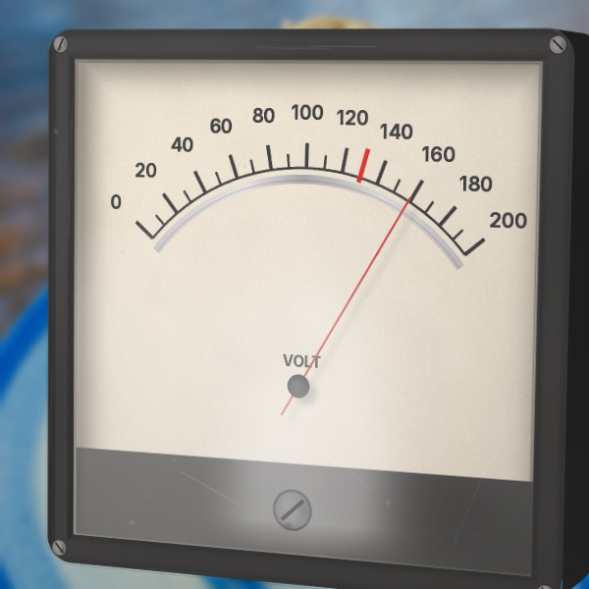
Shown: 160 V
